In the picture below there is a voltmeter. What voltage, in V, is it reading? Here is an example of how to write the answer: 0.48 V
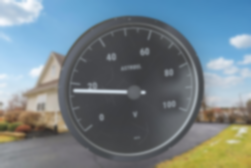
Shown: 17.5 V
